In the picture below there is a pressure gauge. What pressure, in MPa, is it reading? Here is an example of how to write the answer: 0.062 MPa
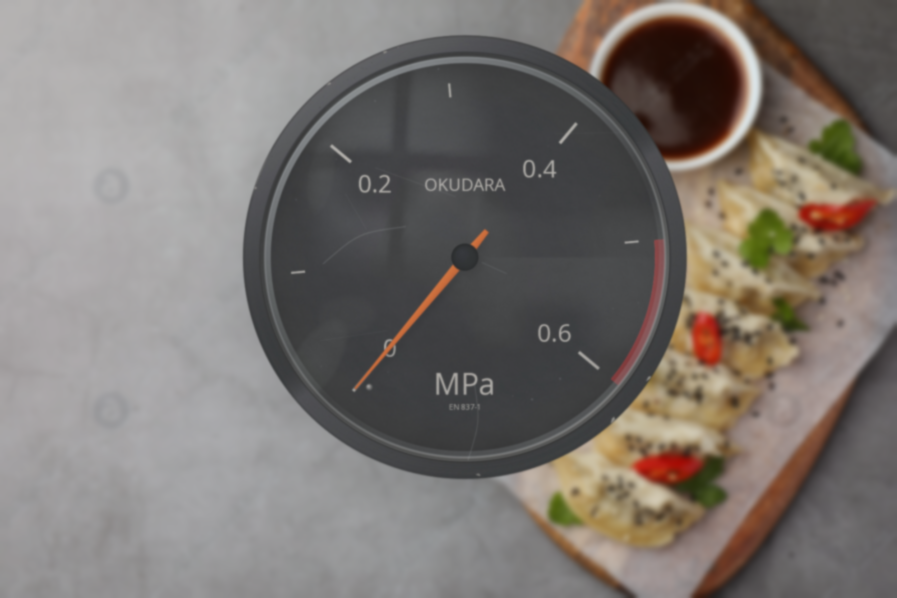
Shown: 0 MPa
